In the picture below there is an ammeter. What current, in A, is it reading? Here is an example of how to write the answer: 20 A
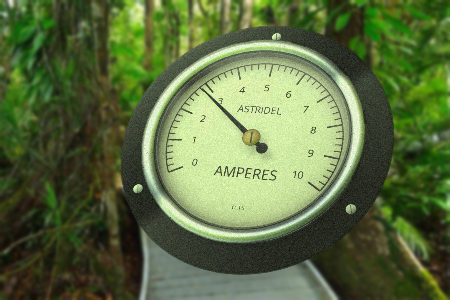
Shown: 2.8 A
